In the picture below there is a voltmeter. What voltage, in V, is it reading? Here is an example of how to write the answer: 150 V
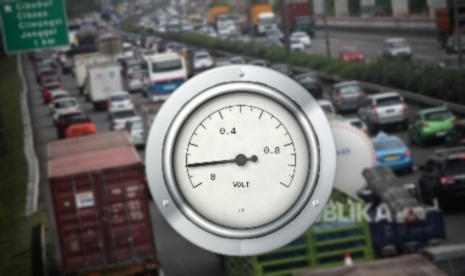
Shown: 0.1 V
